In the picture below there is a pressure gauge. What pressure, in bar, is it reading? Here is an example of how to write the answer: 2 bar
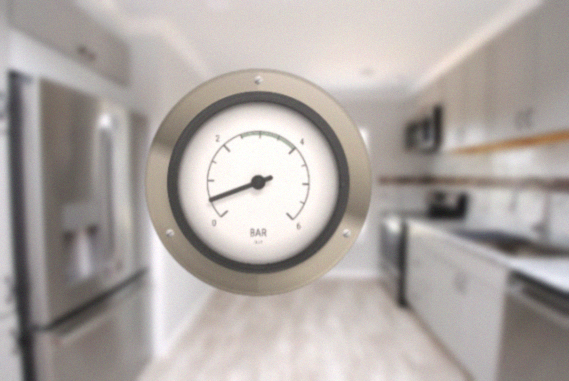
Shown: 0.5 bar
